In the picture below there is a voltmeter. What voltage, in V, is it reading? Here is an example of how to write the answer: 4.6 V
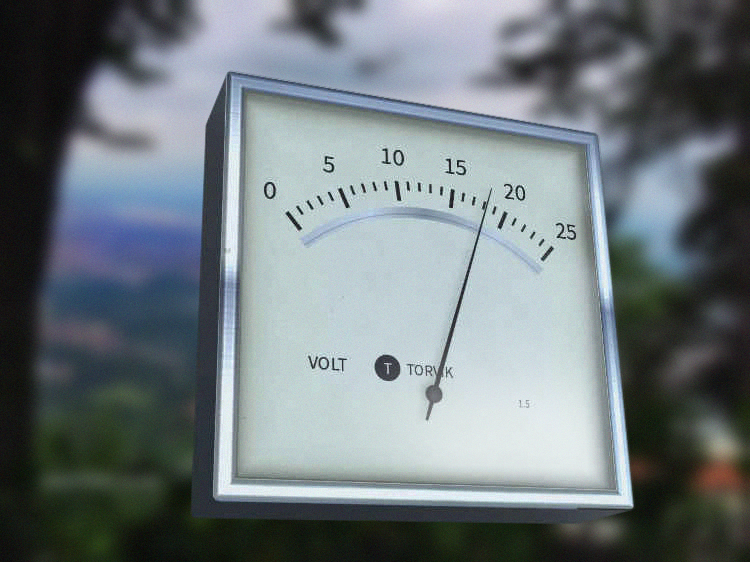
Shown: 18 V
